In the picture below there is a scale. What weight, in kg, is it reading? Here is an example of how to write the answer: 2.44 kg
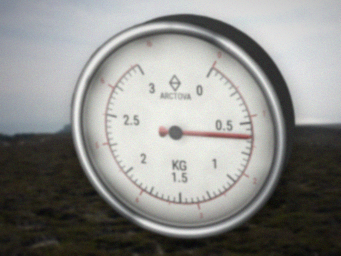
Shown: 0.6 kg
